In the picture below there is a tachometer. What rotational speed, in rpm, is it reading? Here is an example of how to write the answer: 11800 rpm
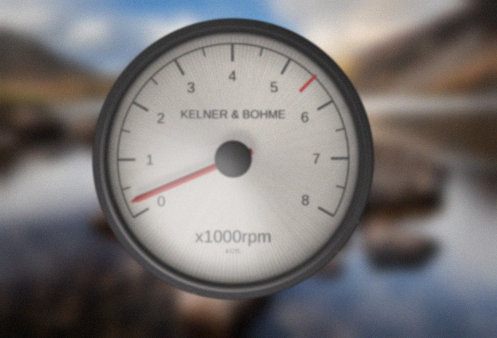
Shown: 250 rpm
